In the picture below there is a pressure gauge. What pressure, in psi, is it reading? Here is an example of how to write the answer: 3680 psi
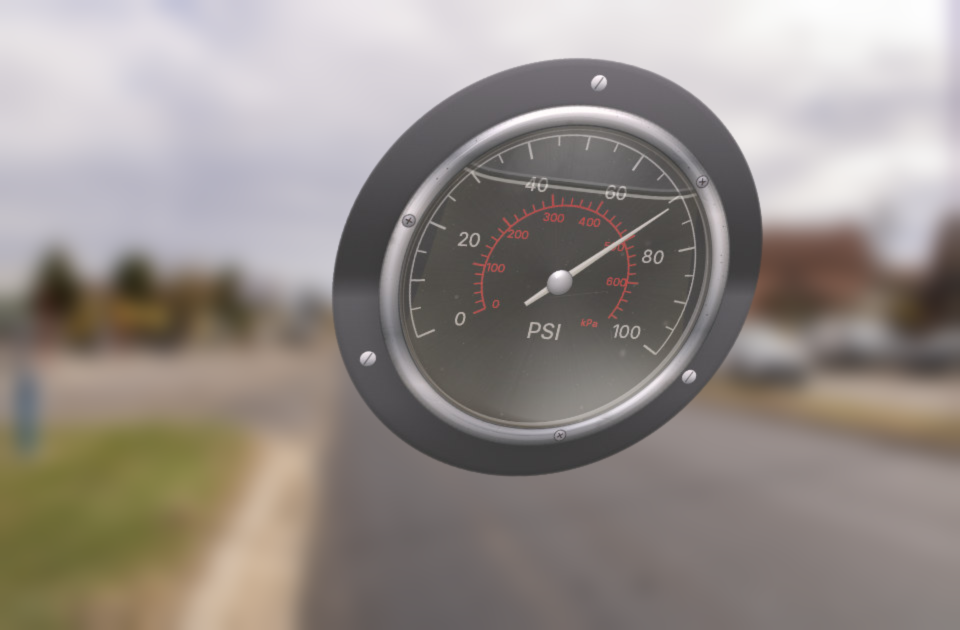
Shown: 70 psi
